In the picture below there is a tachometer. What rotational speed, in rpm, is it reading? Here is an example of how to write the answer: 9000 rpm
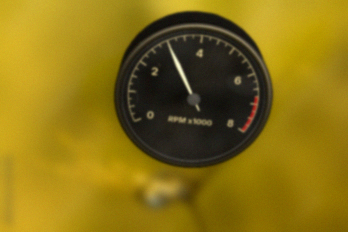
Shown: 3000 rpm
